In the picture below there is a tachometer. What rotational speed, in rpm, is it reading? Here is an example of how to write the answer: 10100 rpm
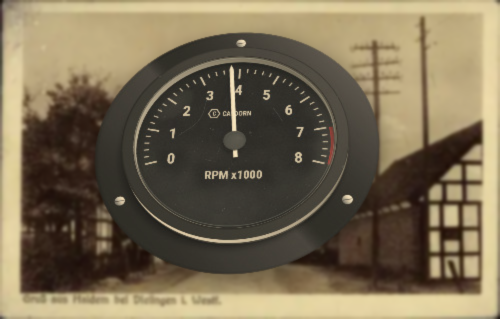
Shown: 3800 rpm
